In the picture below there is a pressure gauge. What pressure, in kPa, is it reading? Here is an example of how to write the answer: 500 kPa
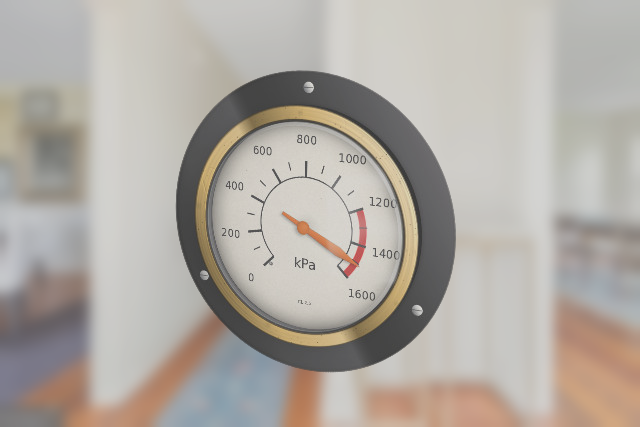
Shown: 1500 kPa
